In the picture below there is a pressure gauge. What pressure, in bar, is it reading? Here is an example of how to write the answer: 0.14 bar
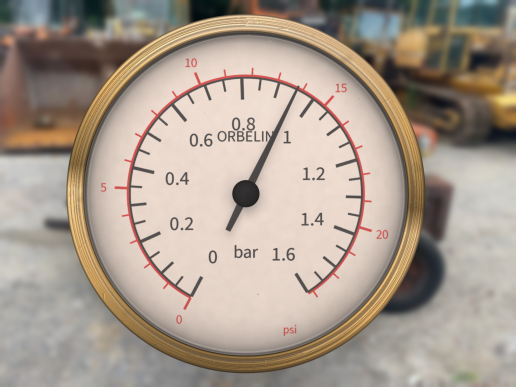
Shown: 0.95 bar
